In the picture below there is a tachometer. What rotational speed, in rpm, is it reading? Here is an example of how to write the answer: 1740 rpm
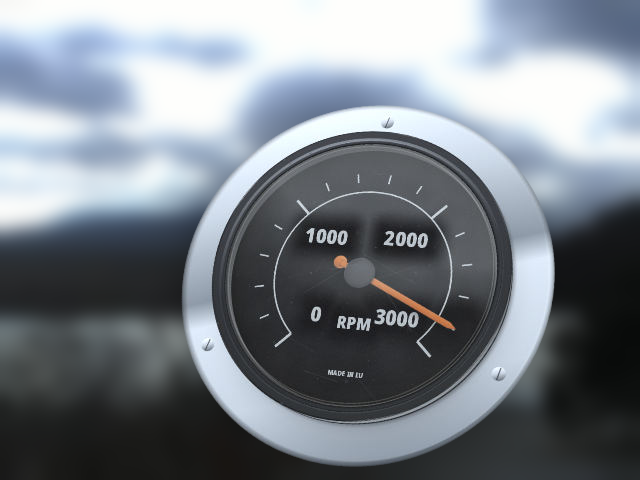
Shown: 2800 rpm
